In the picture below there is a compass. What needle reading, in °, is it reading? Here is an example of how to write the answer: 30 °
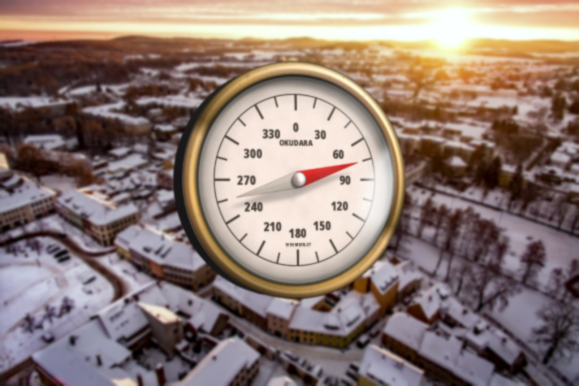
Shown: 75 °
